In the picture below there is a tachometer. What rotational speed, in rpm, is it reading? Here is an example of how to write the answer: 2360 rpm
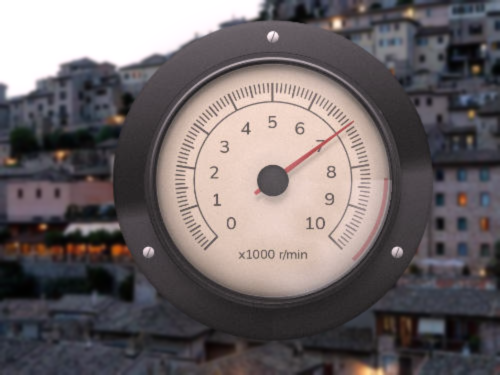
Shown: 7000 rpm
